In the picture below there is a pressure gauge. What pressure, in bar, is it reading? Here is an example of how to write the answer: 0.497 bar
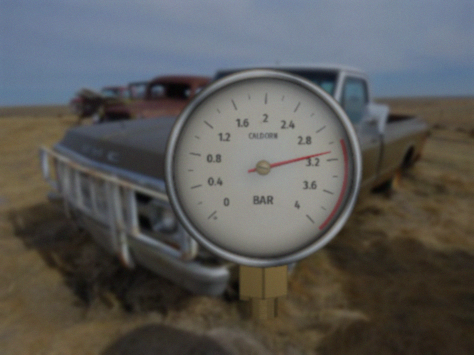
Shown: 3.1 bar
